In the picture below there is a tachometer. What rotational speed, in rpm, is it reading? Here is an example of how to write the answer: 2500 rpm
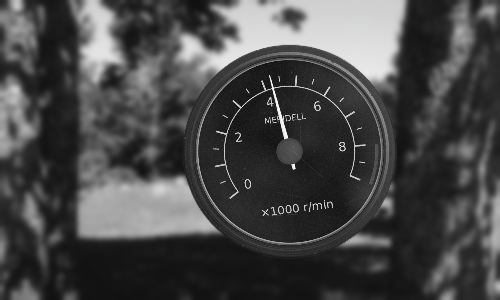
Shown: 4250 rpm
